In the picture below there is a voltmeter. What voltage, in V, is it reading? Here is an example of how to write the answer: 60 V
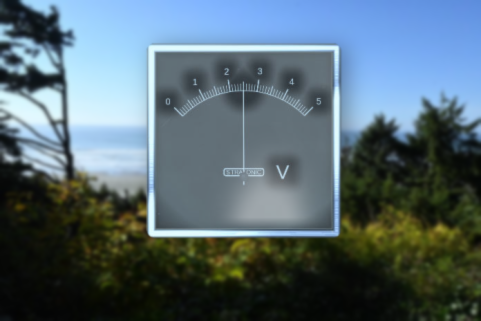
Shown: 2.5 V
